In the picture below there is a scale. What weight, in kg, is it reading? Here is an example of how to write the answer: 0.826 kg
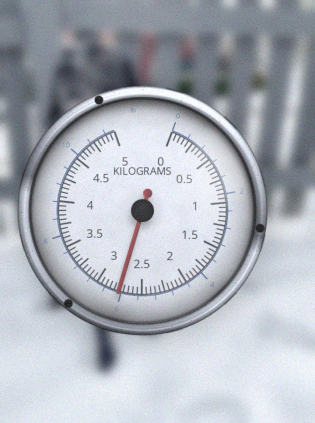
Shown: 2.75 kg
